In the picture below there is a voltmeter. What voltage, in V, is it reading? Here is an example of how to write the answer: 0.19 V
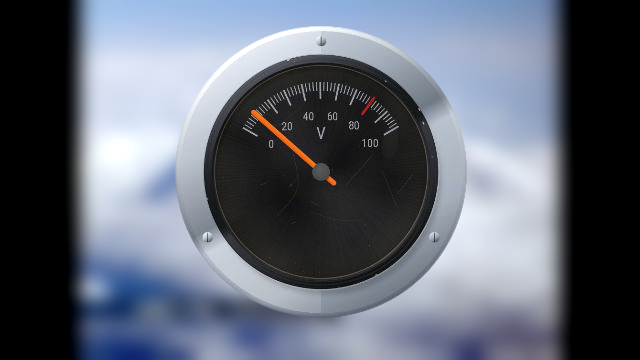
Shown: 10 V
